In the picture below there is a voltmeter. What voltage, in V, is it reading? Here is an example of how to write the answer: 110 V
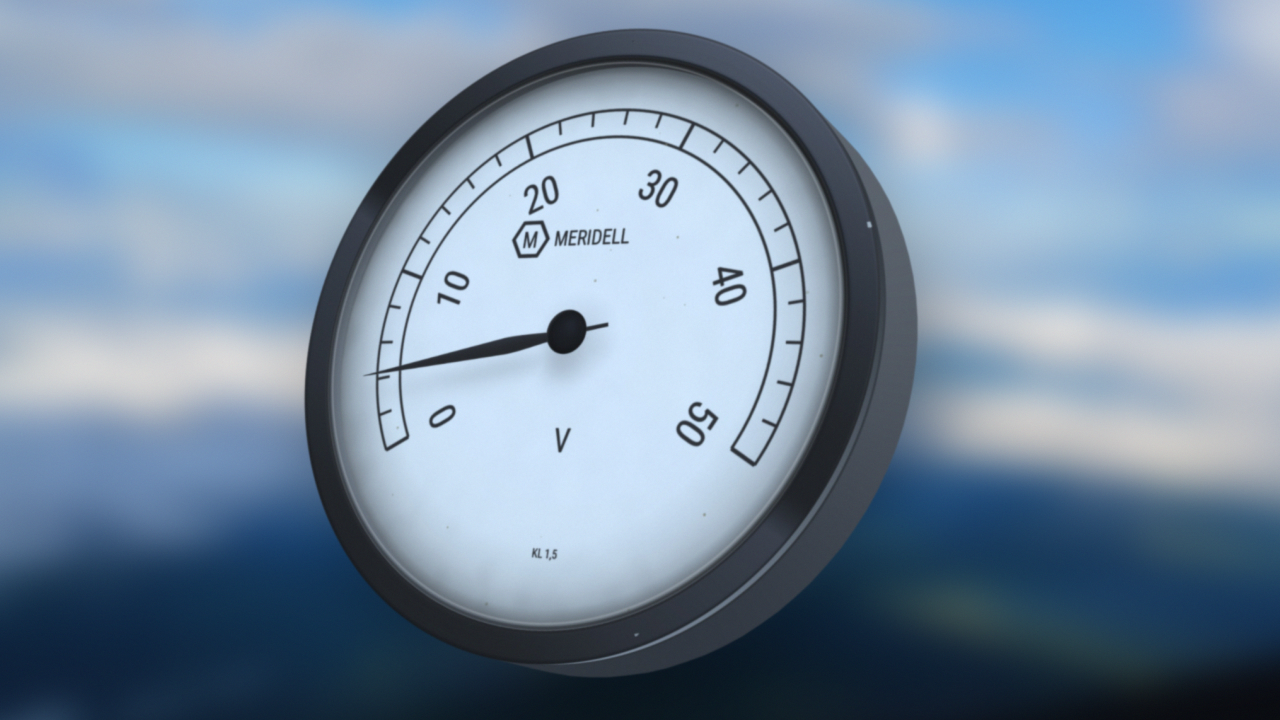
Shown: 4 V
